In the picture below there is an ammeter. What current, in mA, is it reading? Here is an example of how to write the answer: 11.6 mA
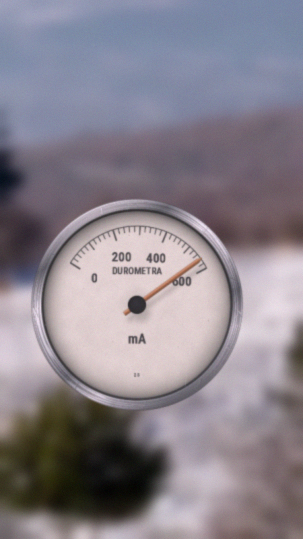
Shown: 560 mA
